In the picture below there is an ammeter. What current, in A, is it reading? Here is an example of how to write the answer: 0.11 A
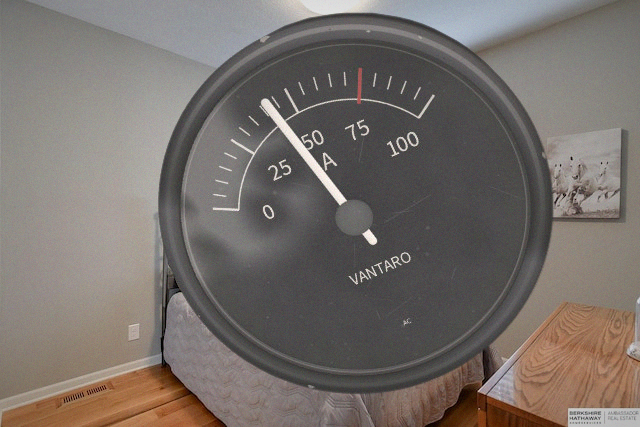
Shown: 42.5 A
